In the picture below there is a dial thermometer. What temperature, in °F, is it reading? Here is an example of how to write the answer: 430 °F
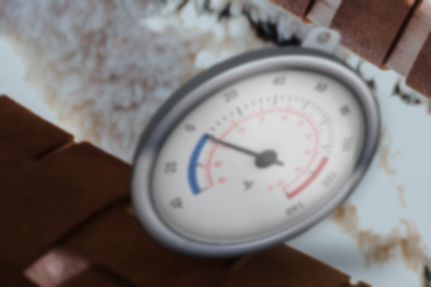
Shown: 0 °F
